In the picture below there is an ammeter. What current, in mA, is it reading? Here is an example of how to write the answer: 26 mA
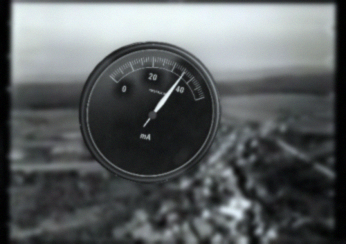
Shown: 35 mA
